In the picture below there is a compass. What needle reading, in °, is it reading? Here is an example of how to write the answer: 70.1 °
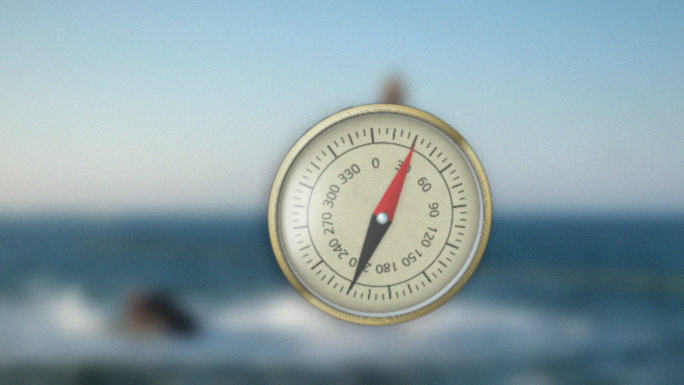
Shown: 30 °
